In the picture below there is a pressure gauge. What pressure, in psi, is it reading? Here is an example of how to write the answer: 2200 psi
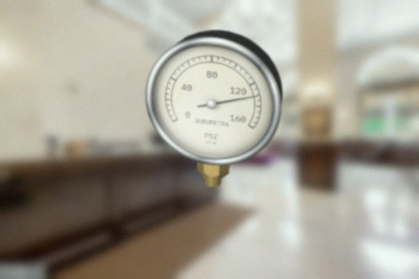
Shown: 130 psi
